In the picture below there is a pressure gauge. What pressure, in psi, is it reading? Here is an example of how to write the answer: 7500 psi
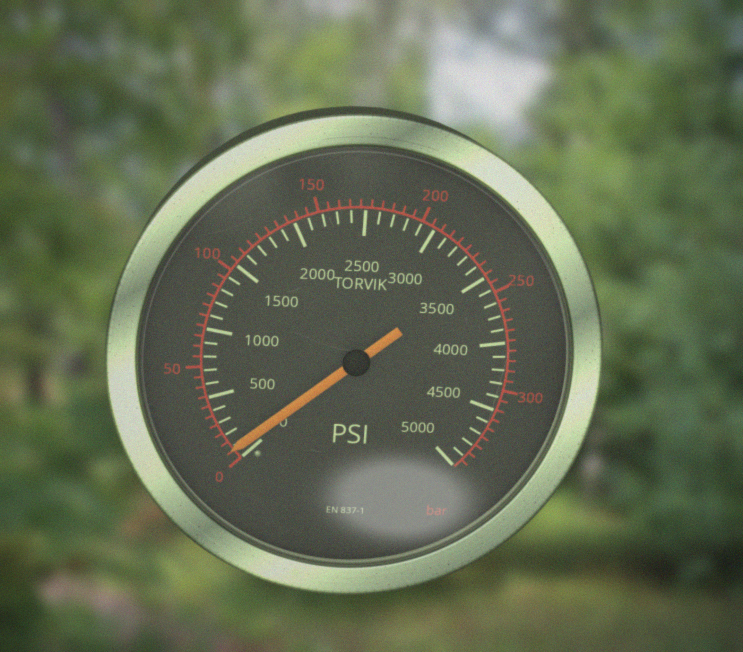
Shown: 100 psi
